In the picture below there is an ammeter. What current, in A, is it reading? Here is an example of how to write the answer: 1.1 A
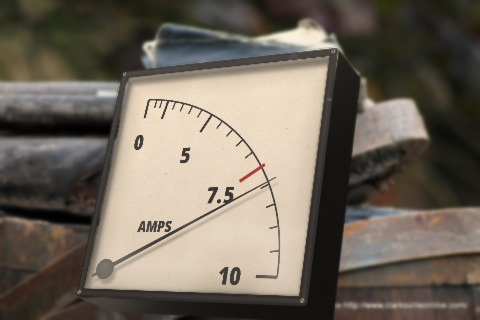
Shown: 8 A
